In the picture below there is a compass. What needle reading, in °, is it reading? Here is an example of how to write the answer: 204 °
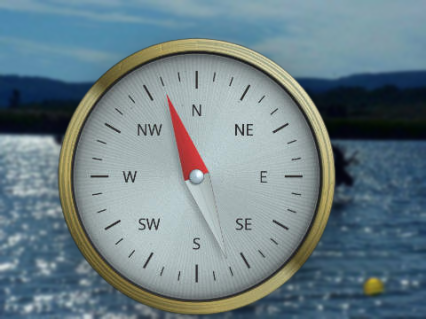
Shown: 340 °
